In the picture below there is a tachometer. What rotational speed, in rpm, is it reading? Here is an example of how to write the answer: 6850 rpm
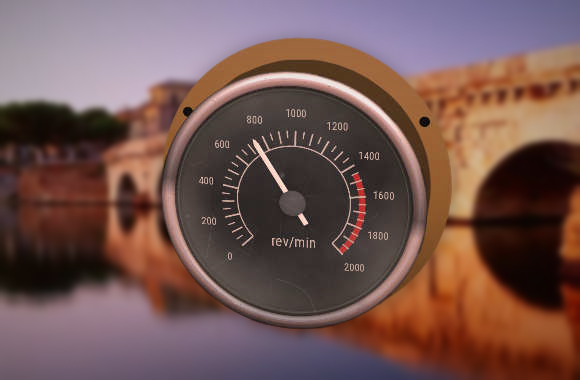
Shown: 750 rpm
